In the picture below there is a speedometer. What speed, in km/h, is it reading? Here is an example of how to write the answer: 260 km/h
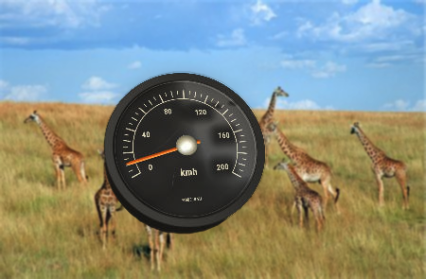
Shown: 10 km/h
